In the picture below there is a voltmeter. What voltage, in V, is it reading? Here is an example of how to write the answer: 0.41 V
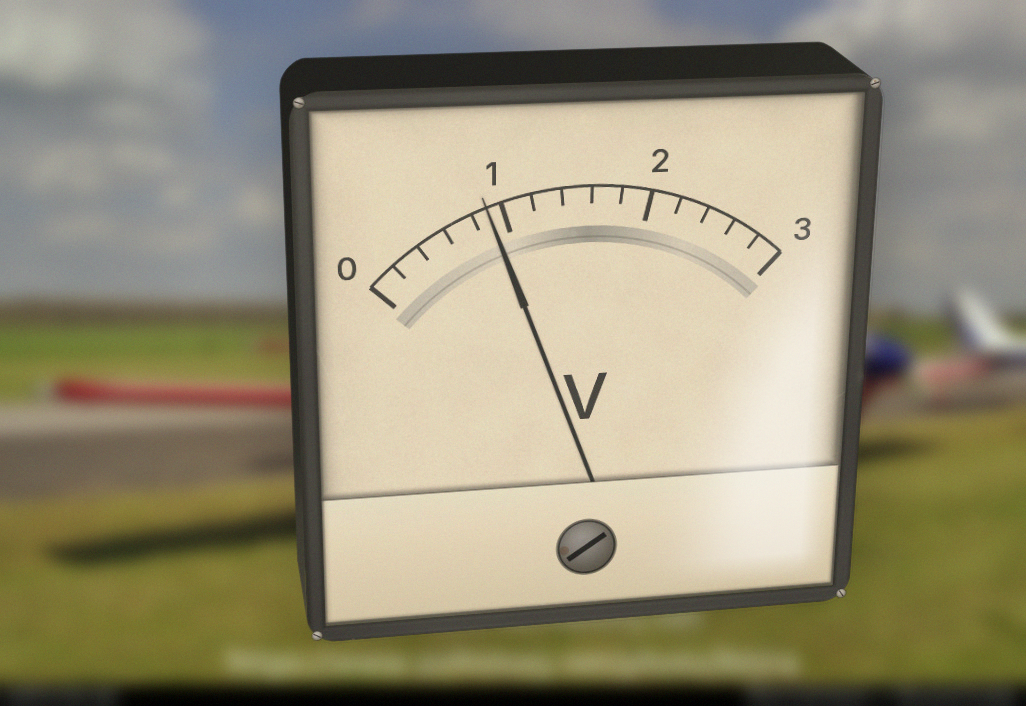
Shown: 0.9 V
